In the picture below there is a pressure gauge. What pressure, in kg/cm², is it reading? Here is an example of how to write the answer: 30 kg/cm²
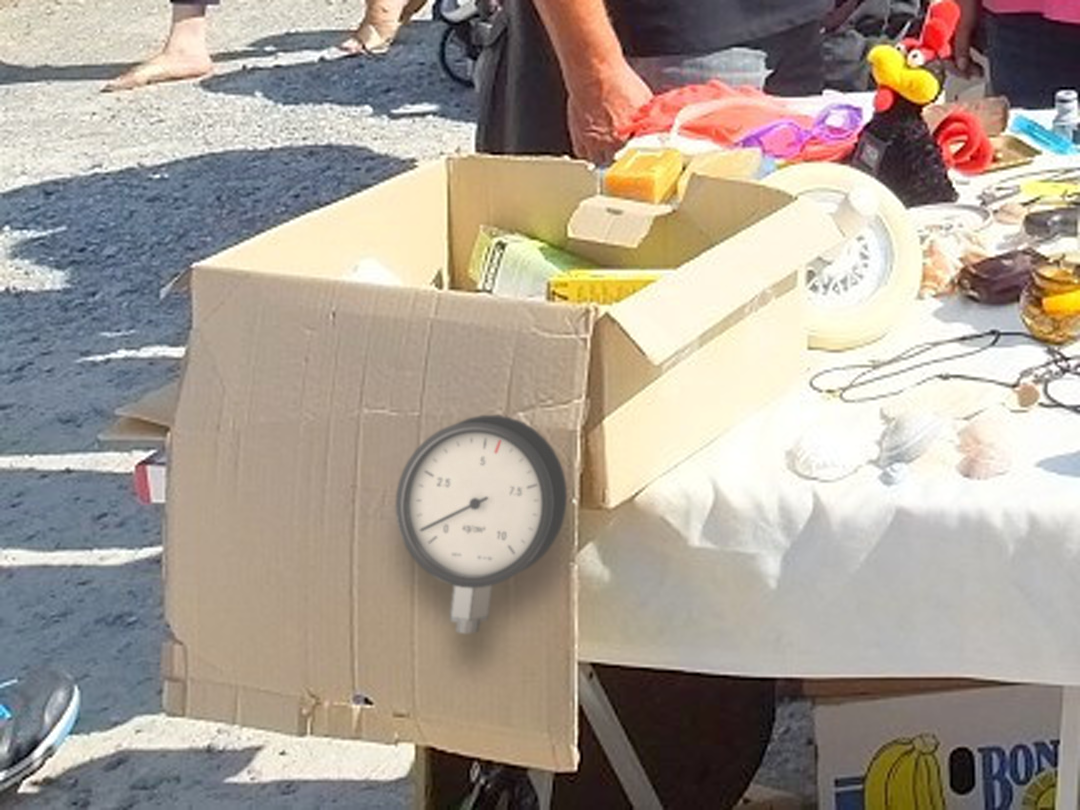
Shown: 0.5 kg/cm²
